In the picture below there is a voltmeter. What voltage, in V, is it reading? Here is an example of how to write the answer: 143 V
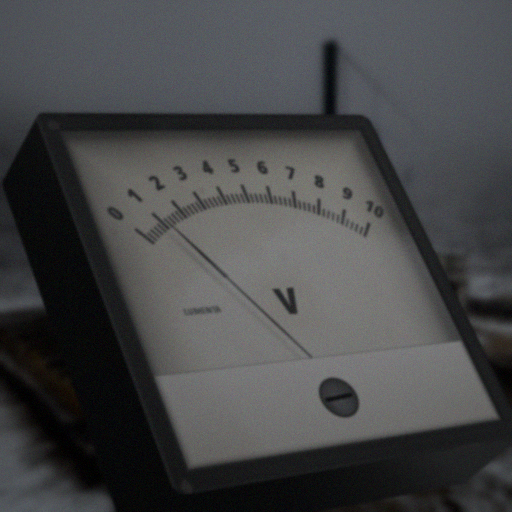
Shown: 1 V
